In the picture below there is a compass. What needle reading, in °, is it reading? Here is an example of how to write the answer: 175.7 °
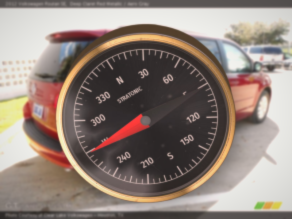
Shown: 270 °
